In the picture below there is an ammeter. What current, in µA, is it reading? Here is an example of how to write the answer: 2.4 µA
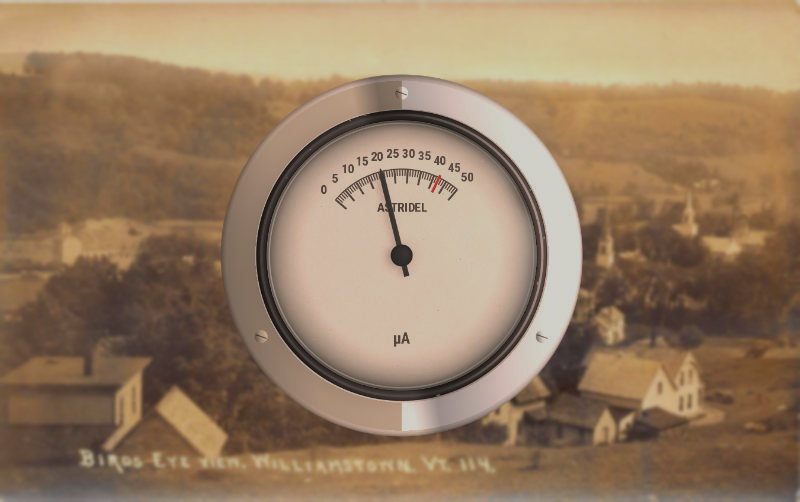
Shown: 20 µA
